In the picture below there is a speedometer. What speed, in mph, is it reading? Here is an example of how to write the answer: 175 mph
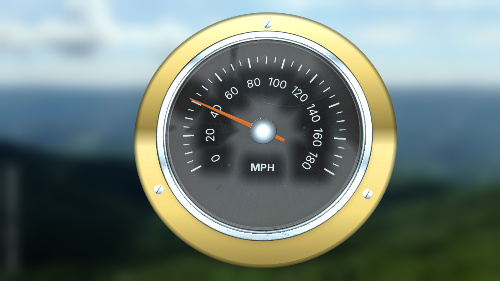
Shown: 40 mph
